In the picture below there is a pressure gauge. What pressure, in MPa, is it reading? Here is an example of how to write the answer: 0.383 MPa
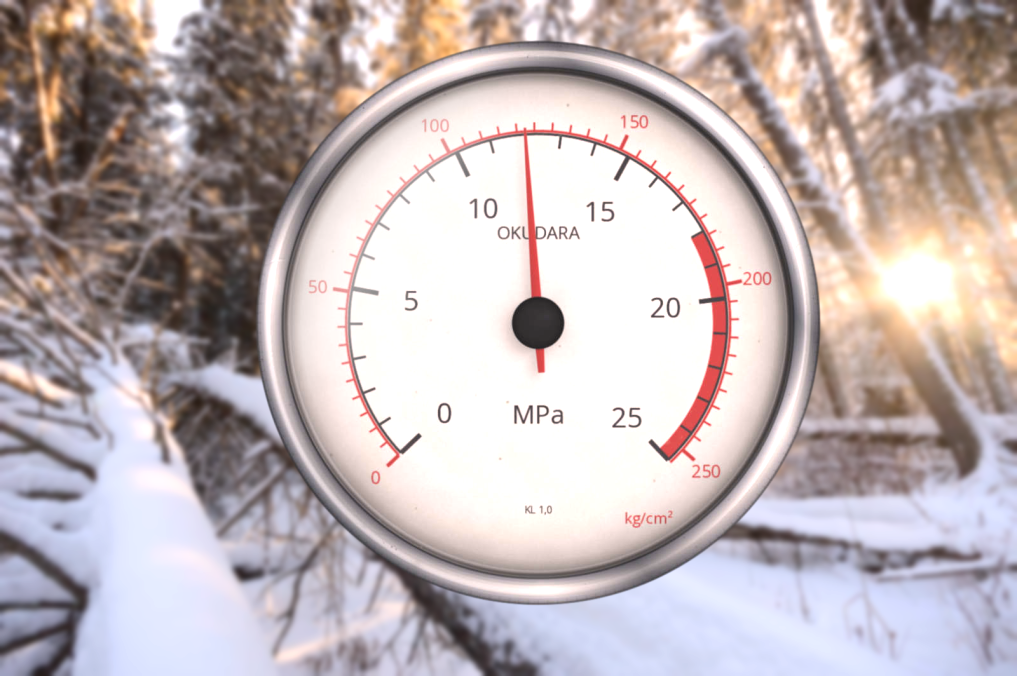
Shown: 12 MPa
